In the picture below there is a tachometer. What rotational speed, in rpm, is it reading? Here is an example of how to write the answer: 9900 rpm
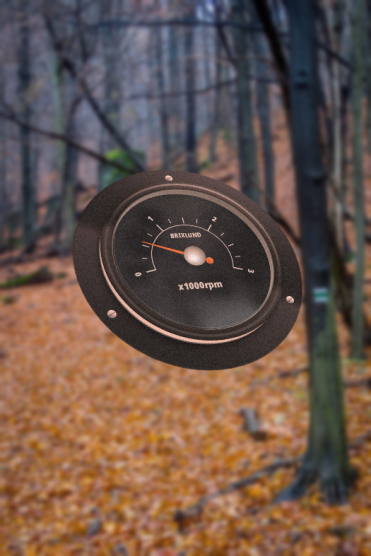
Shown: 500 rpm
